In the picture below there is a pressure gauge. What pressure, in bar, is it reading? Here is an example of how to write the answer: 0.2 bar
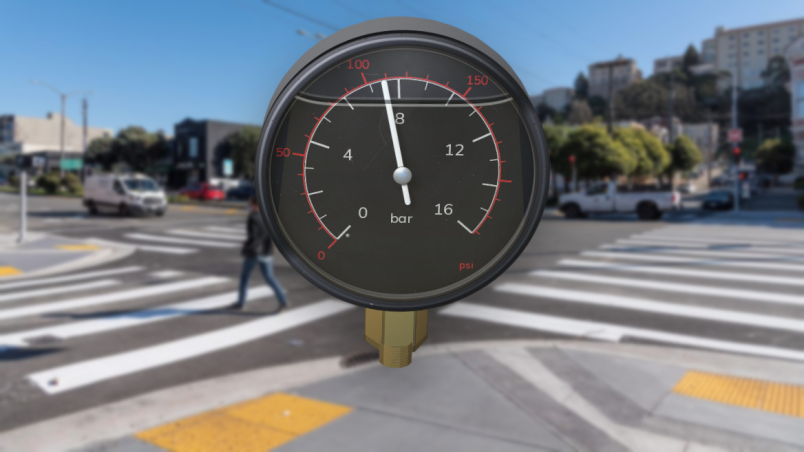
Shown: 7.5 bar
